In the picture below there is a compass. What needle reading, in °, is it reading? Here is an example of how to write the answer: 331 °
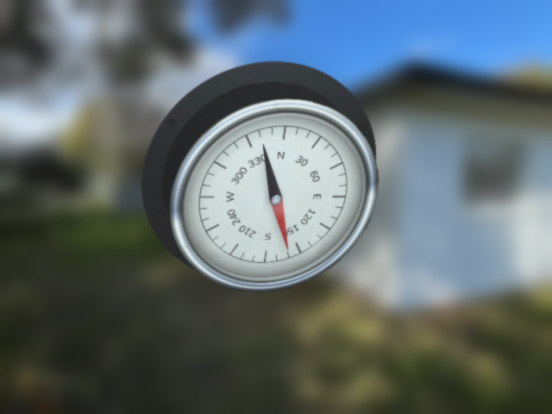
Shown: 160 °
